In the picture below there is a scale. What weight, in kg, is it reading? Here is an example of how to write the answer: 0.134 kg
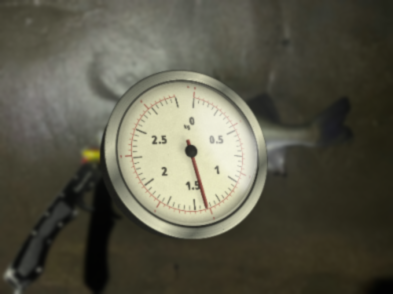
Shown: 1.4 kg
